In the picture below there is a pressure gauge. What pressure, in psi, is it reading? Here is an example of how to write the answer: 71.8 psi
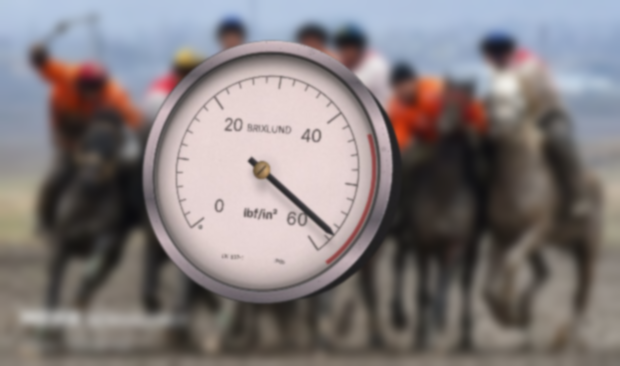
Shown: 57 psi
